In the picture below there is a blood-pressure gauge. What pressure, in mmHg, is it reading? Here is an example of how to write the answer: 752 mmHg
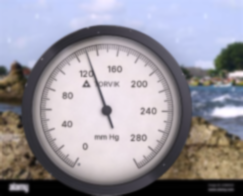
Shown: 130 mmHg
